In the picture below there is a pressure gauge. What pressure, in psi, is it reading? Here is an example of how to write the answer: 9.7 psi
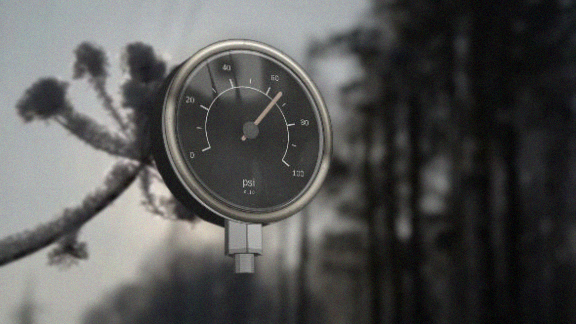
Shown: 65 psi
